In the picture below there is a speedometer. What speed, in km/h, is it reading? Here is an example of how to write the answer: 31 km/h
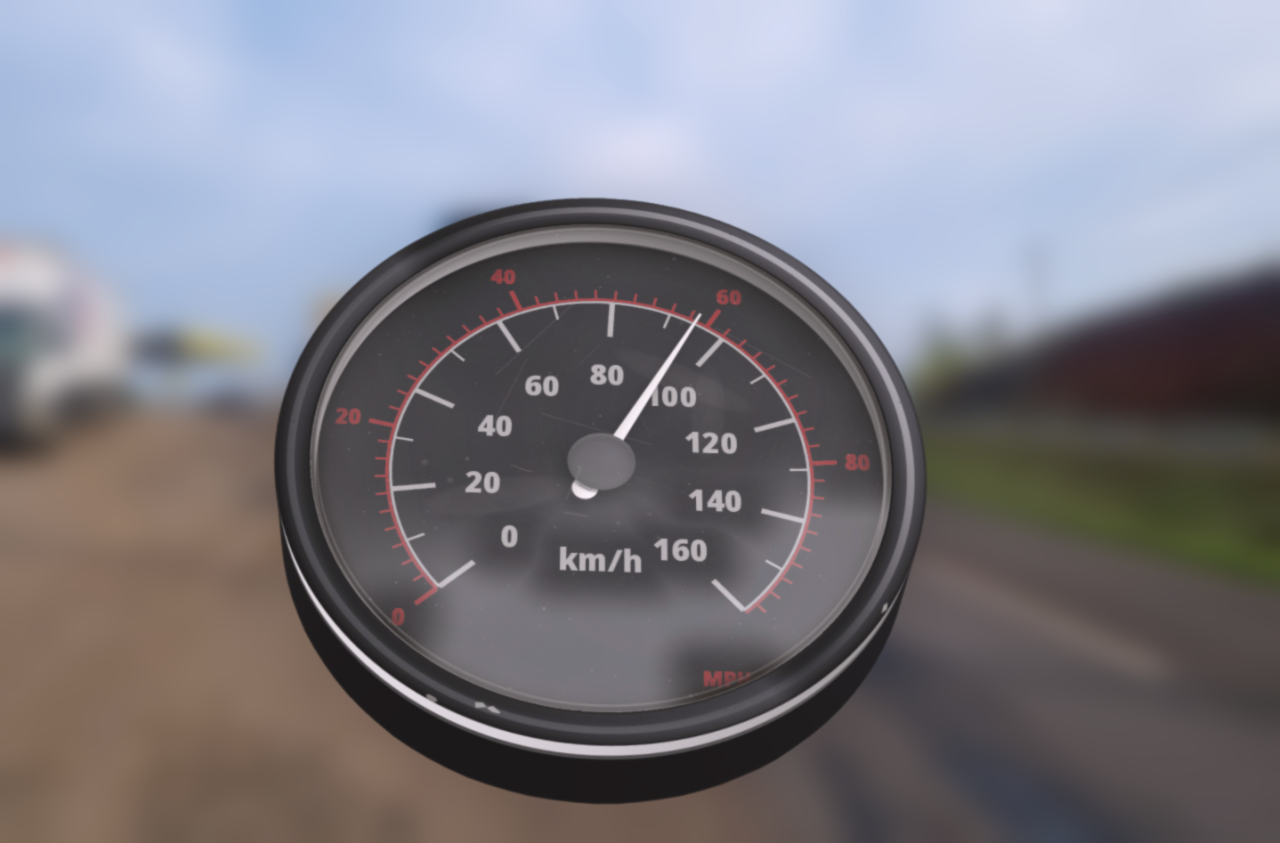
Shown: 95 km/h
